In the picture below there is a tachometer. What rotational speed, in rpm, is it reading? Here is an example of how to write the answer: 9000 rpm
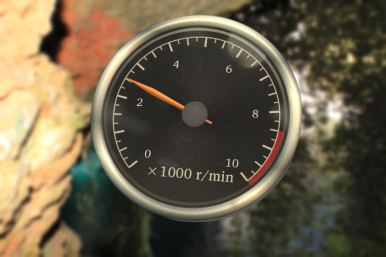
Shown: 2500 rpm
